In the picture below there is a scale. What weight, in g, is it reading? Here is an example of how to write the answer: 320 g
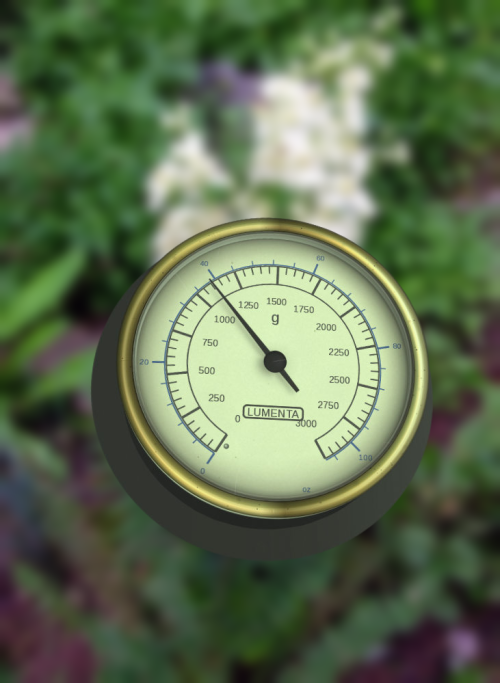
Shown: 1100 g
